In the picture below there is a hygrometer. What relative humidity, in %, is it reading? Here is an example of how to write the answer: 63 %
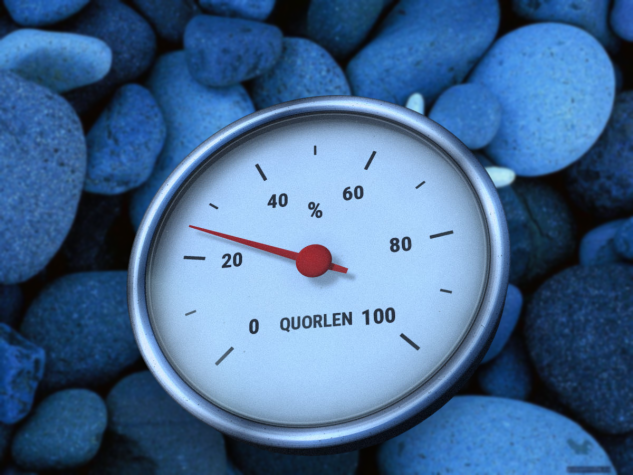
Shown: 25 %
